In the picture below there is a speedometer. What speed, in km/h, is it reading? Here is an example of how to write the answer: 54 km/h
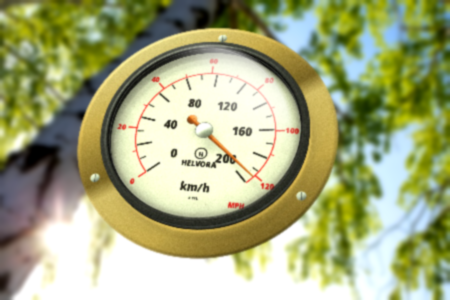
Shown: 195 km/h
